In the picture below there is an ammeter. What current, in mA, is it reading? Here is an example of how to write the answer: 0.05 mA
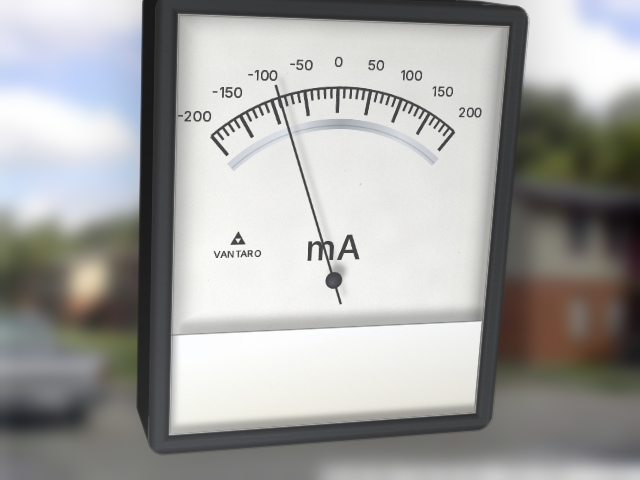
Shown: -90 mA
